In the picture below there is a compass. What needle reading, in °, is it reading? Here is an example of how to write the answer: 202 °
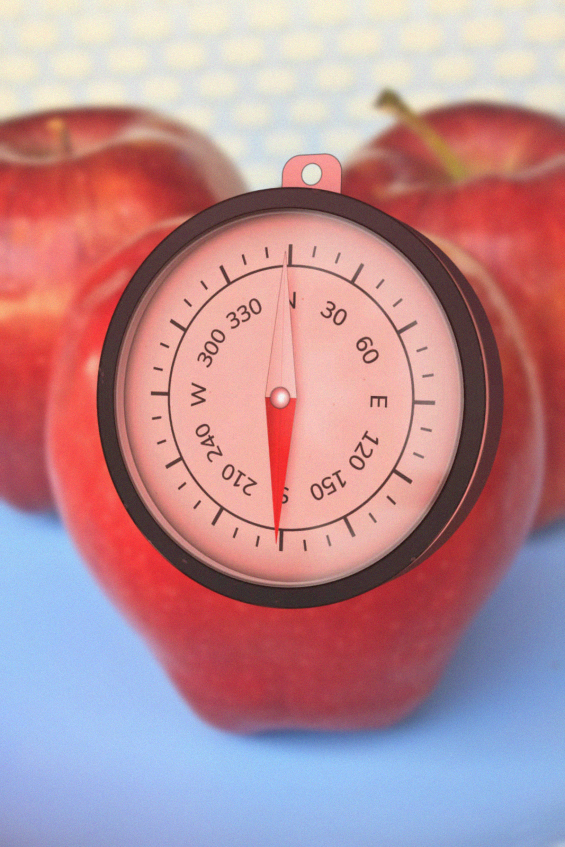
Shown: 180 °
